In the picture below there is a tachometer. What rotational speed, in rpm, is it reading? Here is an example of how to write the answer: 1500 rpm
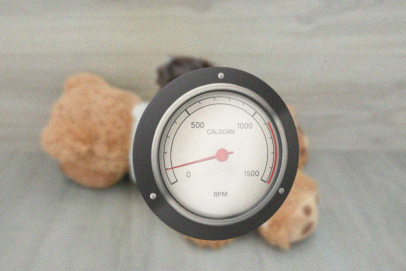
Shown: 100 rpm
